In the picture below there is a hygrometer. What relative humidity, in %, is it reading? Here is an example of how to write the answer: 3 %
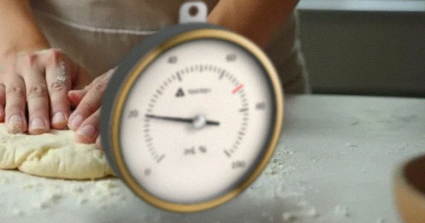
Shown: 20 %
